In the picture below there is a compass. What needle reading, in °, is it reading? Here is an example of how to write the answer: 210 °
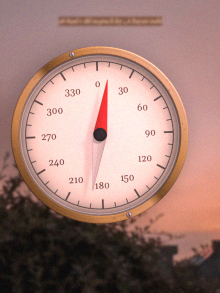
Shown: 10 °
